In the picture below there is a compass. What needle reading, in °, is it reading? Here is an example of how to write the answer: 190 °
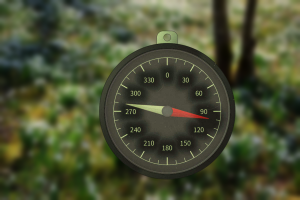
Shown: 100 °
